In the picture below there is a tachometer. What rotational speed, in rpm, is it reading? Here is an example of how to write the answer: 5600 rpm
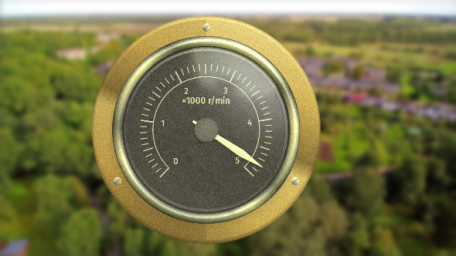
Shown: 4800 rpm
